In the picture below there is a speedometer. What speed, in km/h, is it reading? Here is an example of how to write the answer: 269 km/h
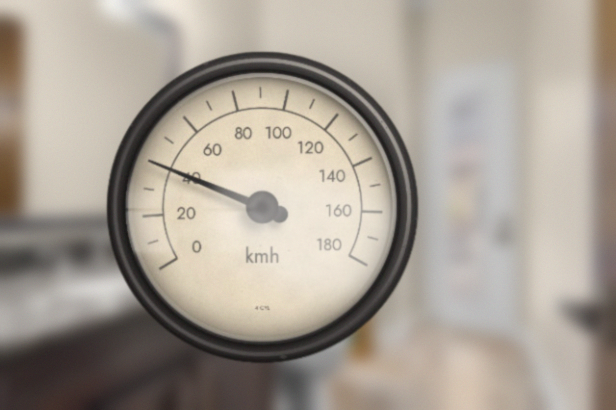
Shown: 40 km/h
